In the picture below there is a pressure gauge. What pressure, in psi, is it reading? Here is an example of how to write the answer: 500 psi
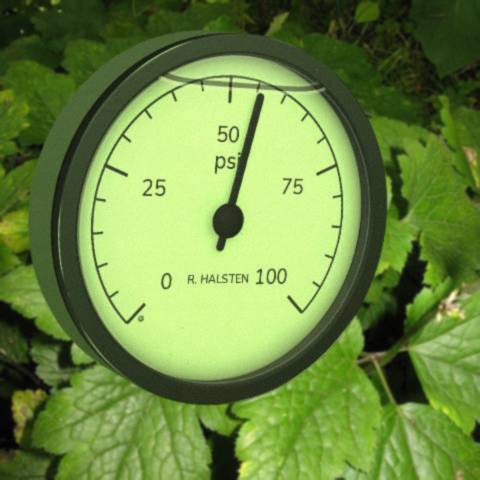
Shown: 55 psi
